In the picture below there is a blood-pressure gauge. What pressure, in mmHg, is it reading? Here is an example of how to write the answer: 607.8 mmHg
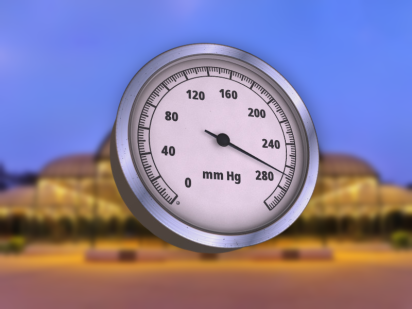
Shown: 270 mmHg
